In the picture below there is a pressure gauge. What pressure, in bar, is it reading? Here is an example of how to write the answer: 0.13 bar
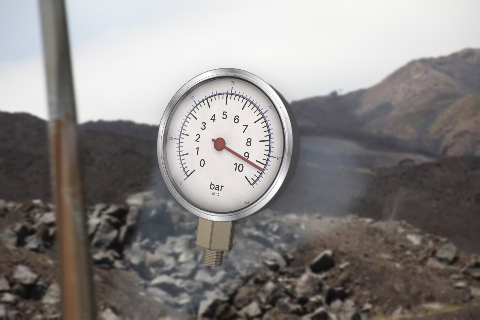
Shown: 9.2 bar
